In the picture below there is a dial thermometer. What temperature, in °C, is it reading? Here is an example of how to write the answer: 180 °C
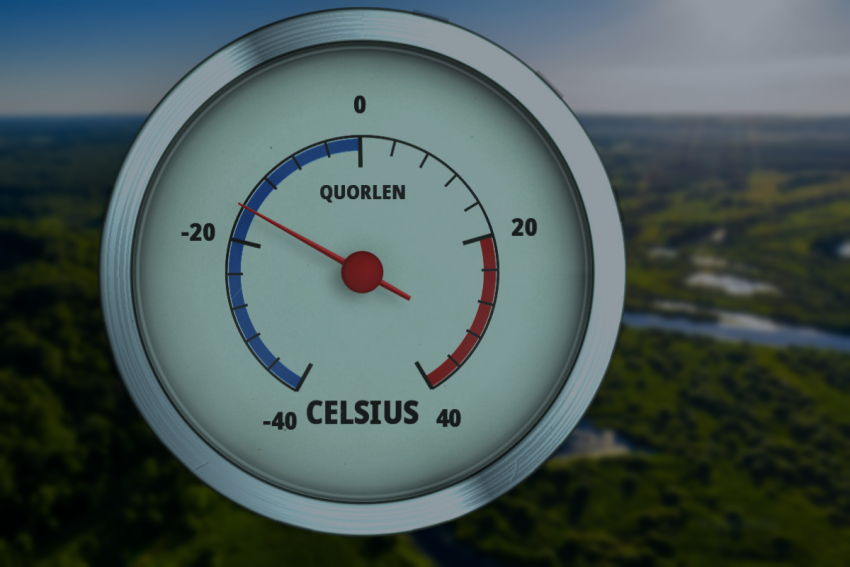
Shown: -16 °C
